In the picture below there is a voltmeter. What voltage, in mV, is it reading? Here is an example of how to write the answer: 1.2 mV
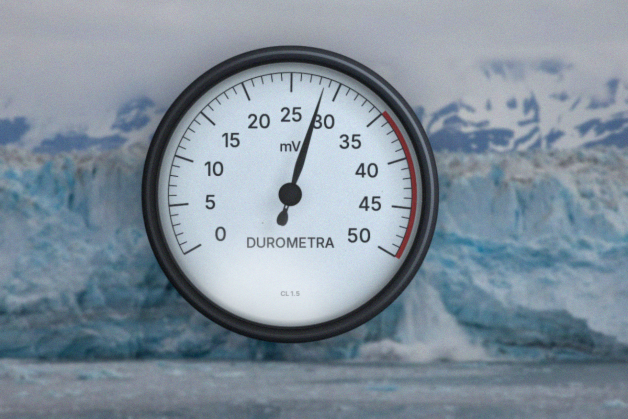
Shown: 28.5 mV
